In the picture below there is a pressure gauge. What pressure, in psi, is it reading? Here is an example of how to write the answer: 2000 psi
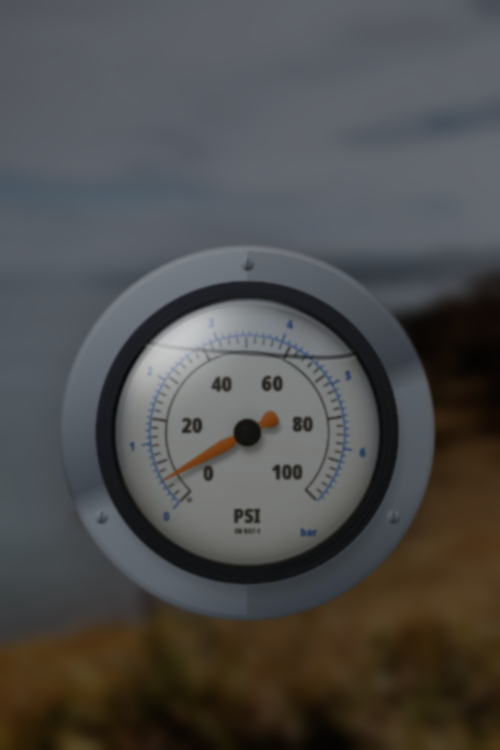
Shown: 6 psi
